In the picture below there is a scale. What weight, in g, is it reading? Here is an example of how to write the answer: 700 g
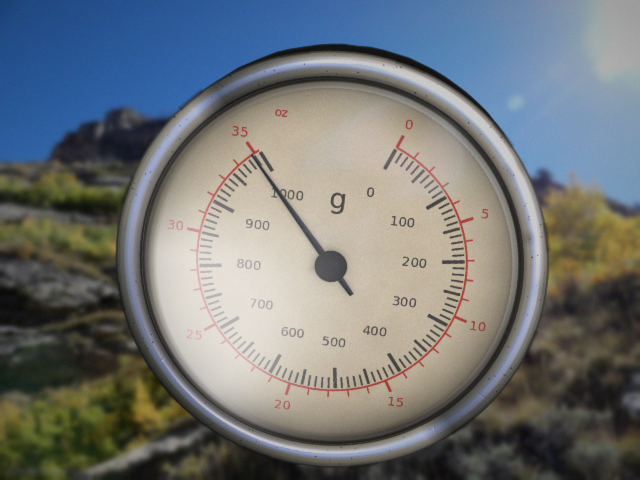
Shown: 990 g
